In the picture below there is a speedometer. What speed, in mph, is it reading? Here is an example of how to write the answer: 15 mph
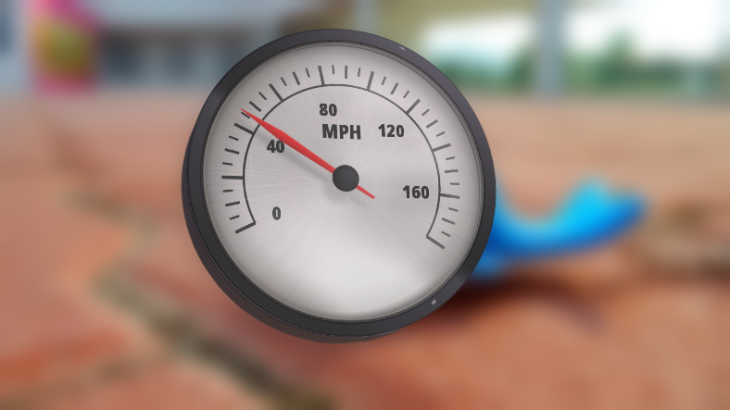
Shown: 45 mph
